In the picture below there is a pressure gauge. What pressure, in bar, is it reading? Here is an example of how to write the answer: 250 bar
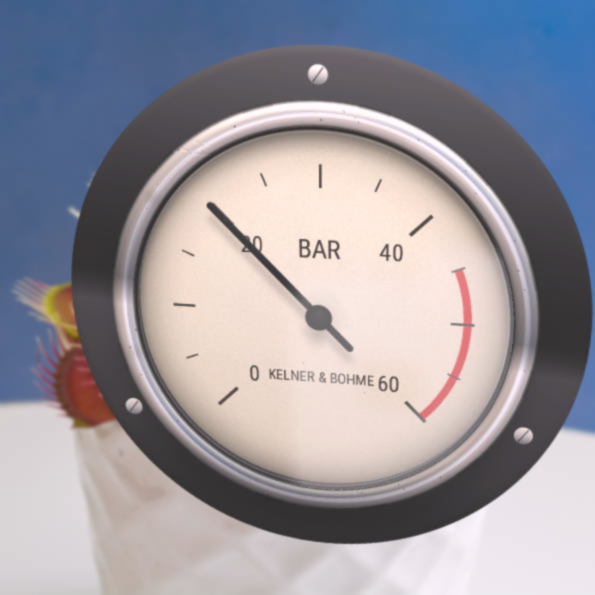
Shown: 20 bar
